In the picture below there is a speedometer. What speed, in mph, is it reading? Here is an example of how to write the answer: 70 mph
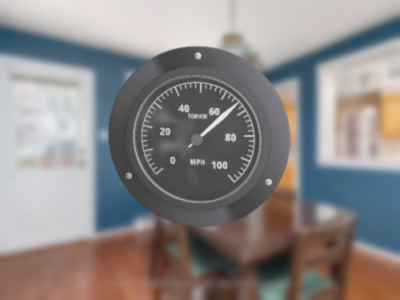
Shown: 66 mph
